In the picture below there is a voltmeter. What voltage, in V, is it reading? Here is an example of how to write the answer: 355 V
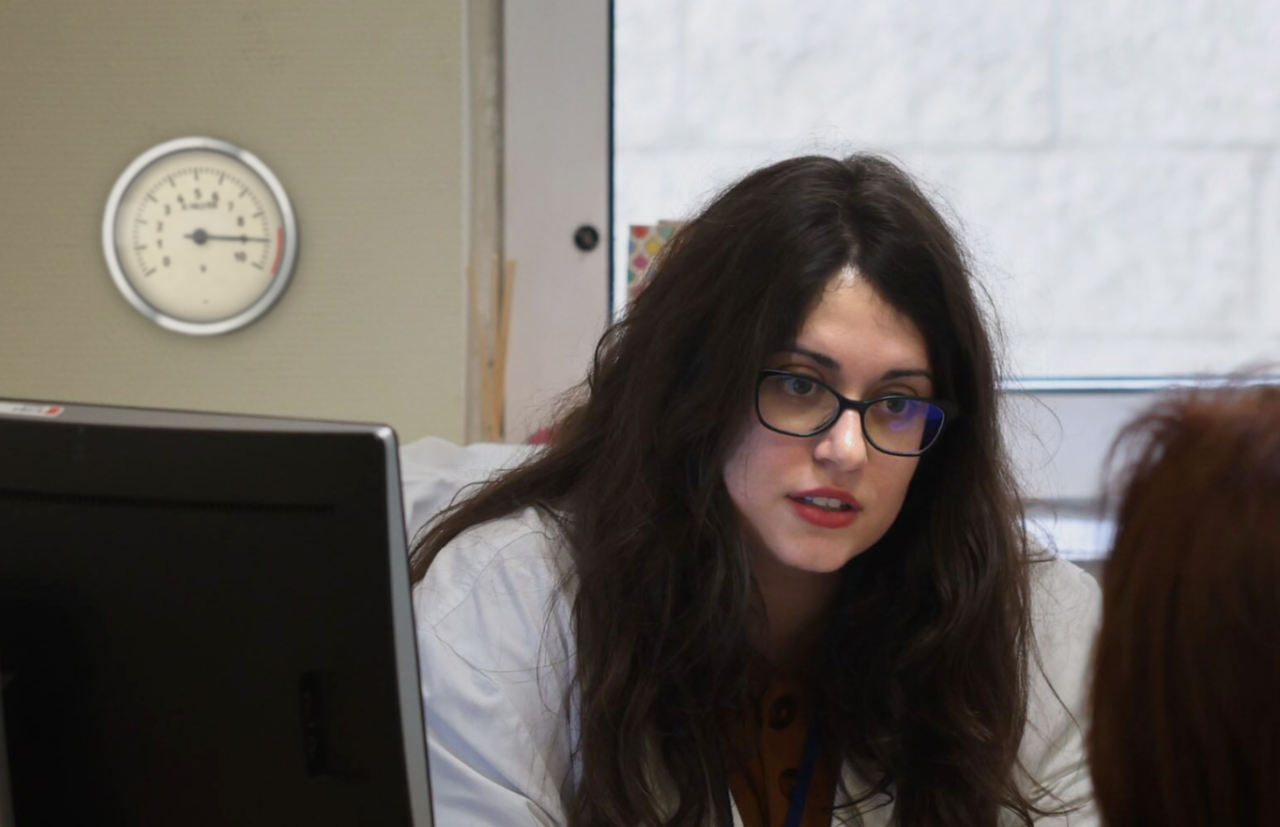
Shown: 9 V
